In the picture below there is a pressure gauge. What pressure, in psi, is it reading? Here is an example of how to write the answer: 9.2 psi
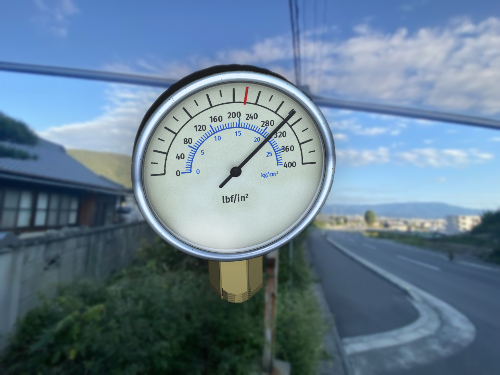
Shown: 300 psi
